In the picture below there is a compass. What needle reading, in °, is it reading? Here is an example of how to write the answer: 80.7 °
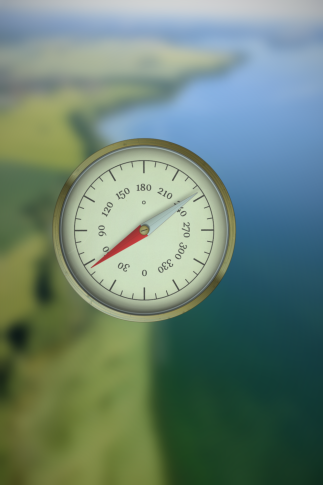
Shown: 55 °
